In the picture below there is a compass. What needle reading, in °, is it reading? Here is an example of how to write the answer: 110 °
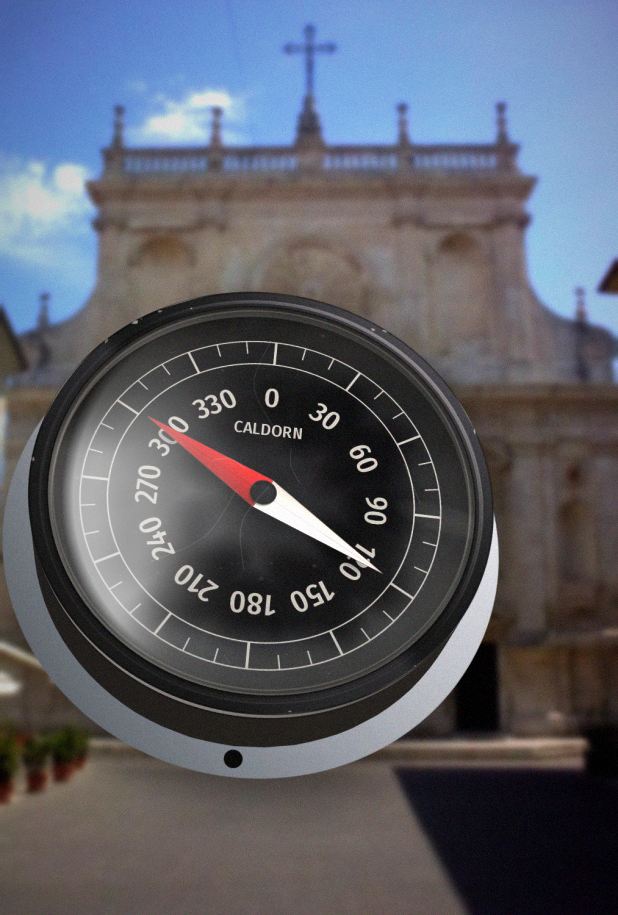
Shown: 300 °
